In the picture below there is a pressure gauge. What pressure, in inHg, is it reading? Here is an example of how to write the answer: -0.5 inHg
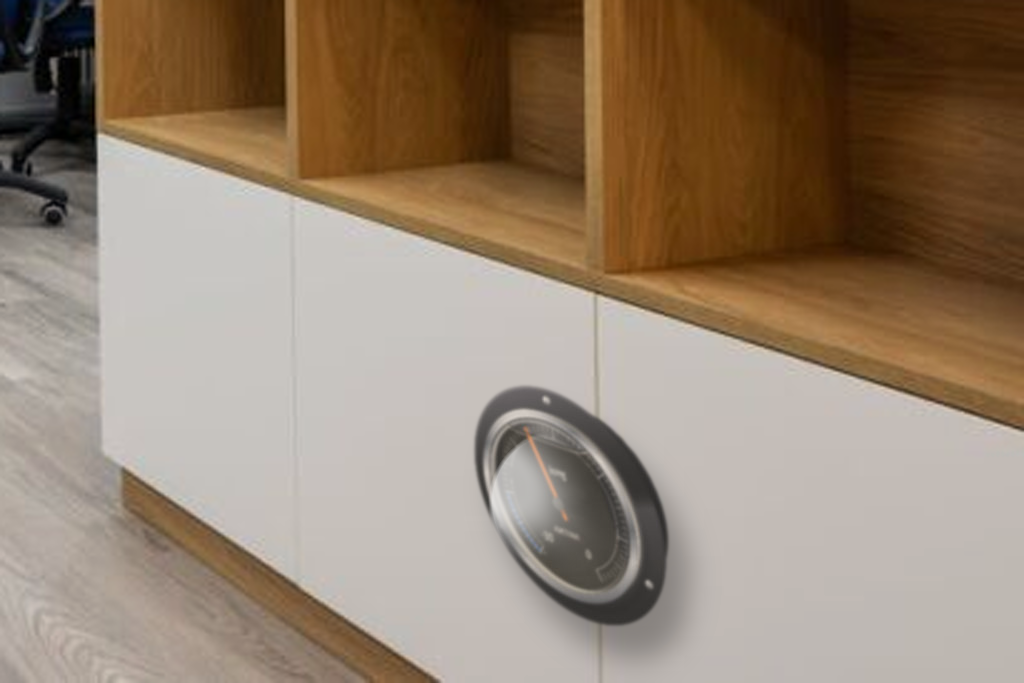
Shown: -17.5 inHg
